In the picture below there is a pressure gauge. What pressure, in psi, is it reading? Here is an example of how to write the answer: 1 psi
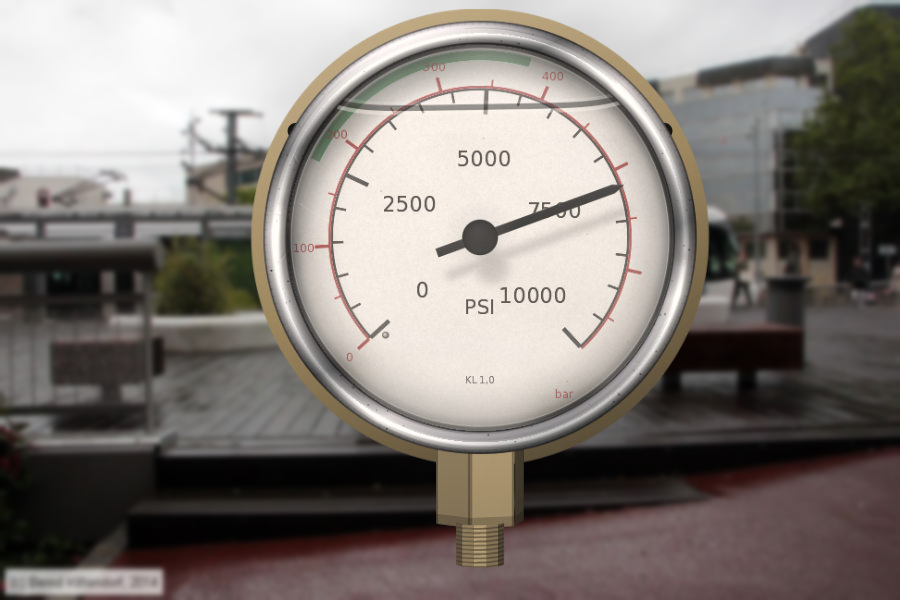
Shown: 7500 psi
